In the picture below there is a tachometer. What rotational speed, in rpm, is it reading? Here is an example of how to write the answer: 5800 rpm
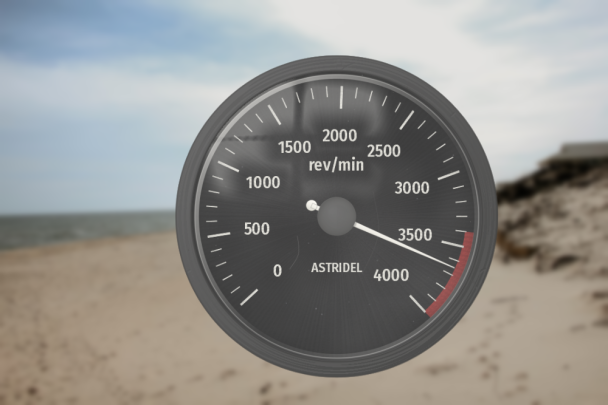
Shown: 3650 rpm
